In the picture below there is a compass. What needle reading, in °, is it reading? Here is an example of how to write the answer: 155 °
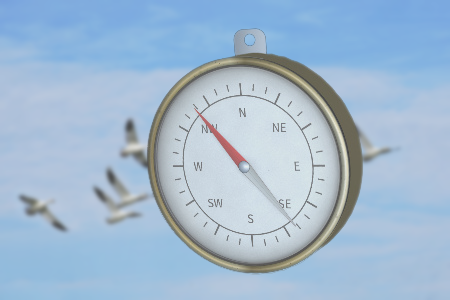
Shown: 320 °
